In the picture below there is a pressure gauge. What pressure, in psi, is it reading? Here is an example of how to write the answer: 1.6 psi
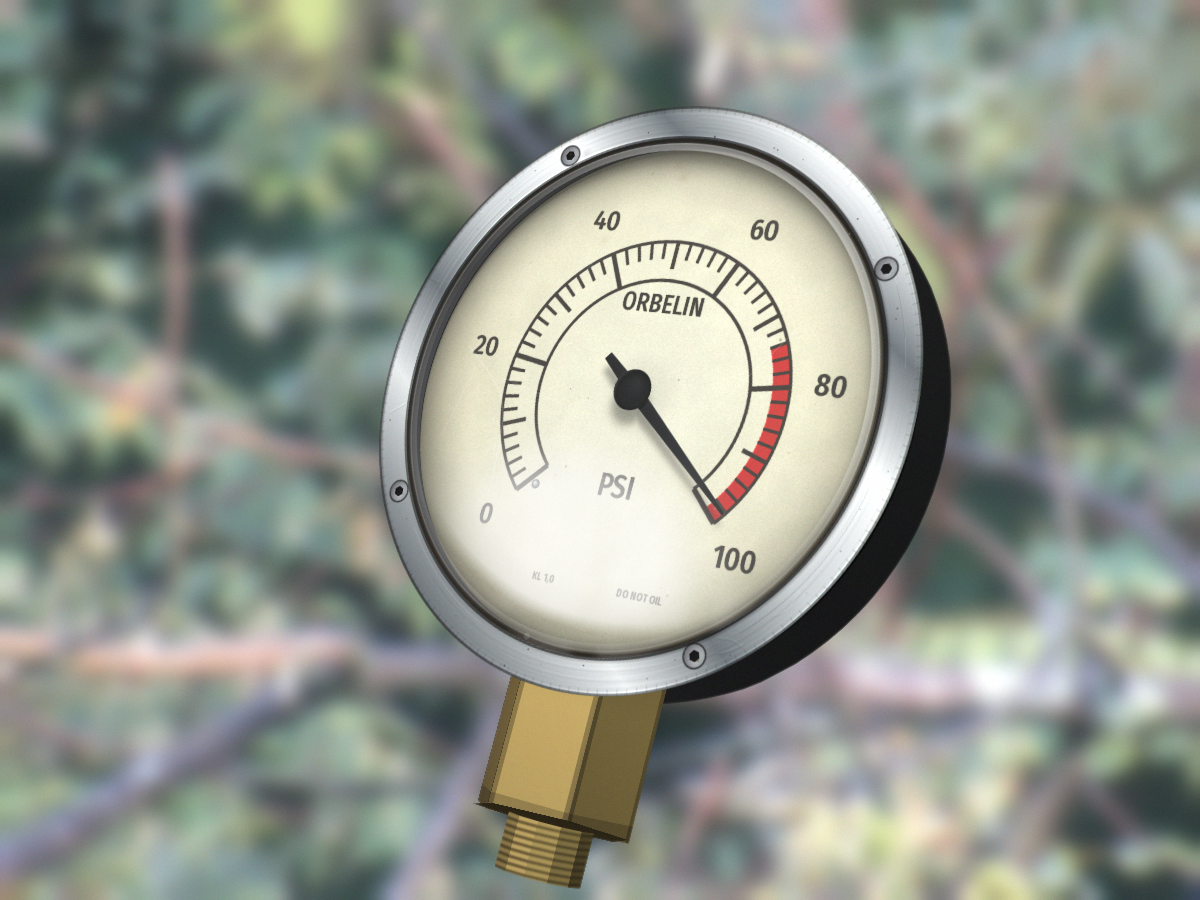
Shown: 98 psi
